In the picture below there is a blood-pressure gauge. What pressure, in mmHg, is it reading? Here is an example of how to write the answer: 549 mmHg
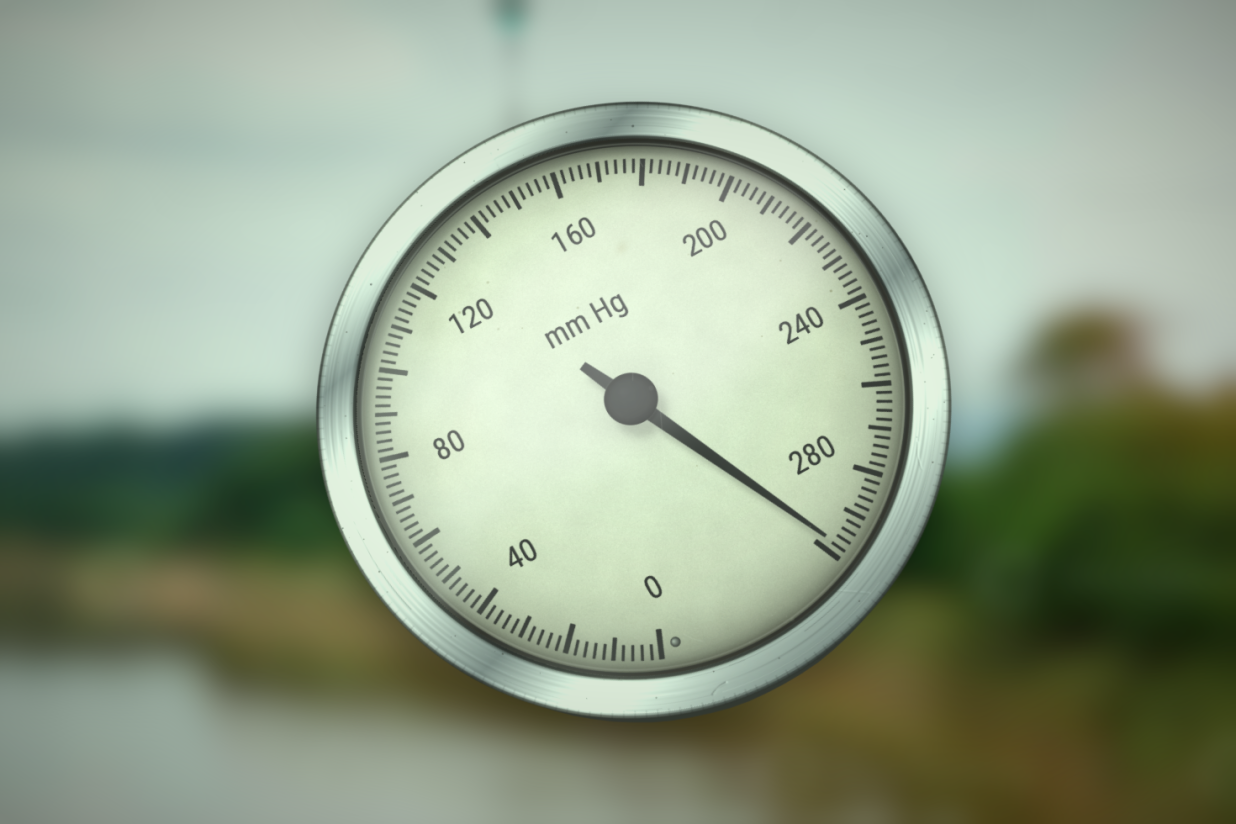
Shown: 298 mmHg
